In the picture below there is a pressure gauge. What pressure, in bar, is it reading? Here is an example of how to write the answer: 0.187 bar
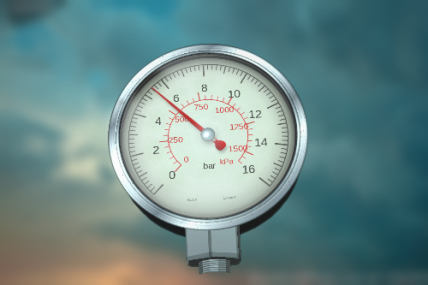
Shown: 5.4 bar
